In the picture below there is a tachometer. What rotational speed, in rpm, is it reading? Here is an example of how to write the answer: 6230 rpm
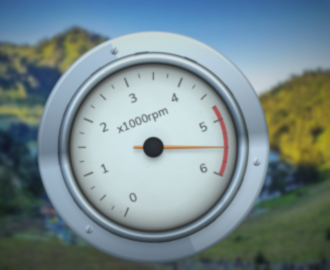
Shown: 5500 rpm
